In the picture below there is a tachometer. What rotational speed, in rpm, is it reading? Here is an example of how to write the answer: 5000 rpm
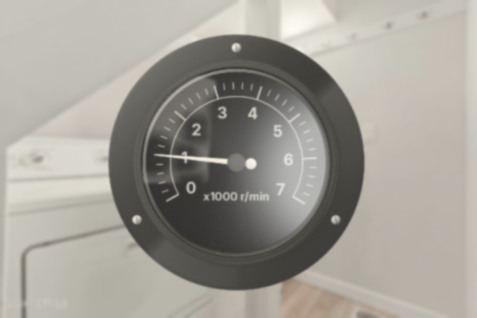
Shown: 1000 rpm
